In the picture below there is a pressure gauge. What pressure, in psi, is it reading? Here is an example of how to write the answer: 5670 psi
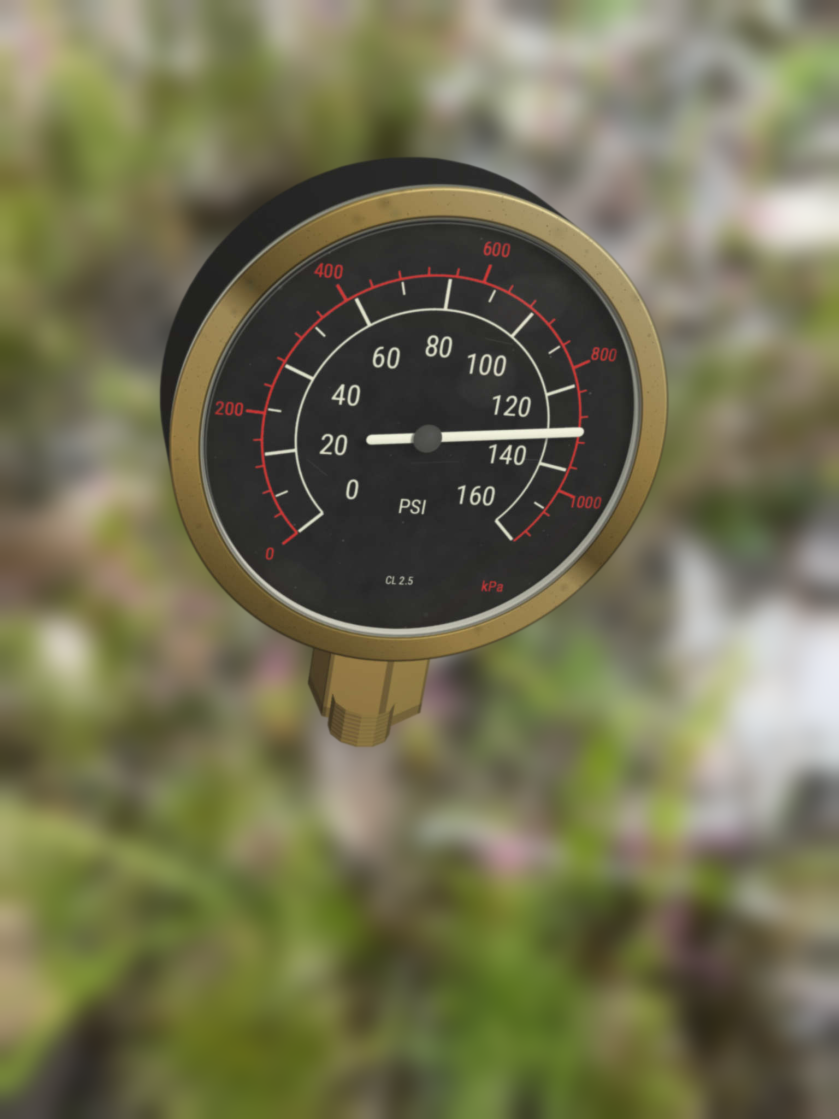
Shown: 130 psi
